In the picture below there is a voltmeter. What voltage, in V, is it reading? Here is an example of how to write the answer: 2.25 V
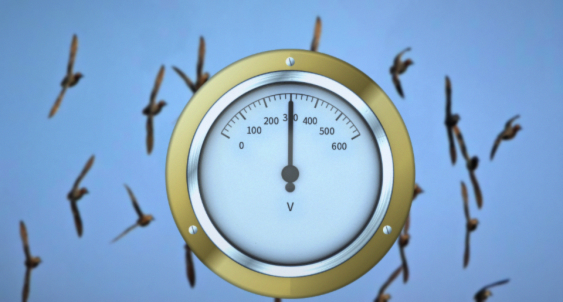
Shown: 300 V
